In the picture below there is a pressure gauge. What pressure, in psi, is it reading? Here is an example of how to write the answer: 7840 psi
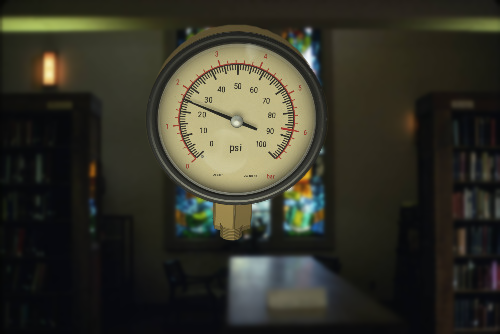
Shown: 25 psi
